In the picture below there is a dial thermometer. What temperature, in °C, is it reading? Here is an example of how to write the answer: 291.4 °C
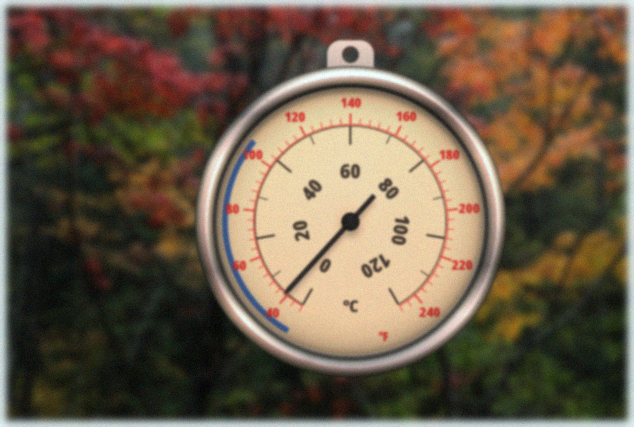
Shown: 5 °C
